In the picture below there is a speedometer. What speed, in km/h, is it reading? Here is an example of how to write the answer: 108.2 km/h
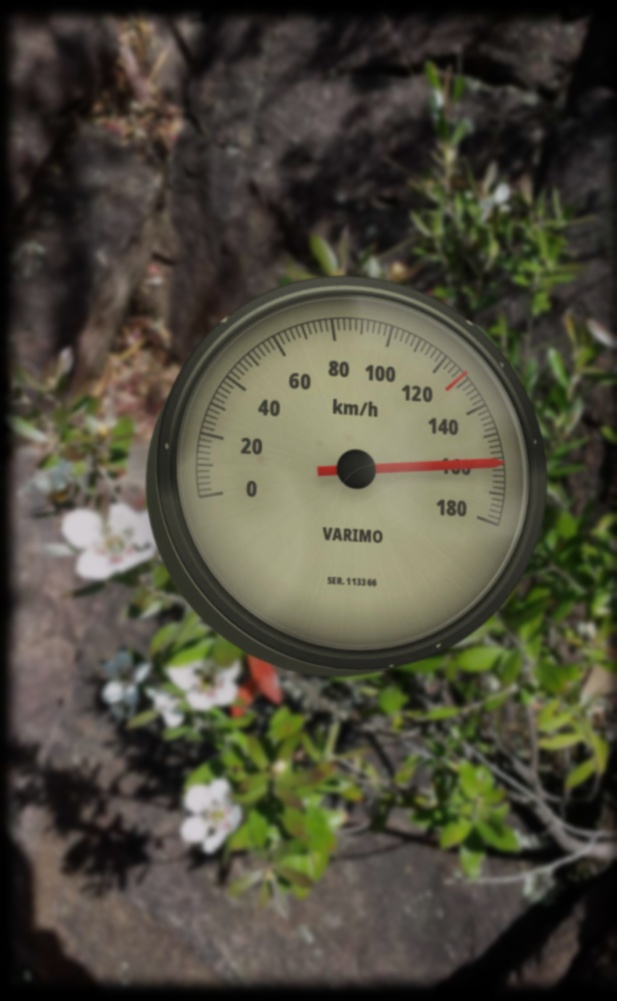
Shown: 160 km/h
